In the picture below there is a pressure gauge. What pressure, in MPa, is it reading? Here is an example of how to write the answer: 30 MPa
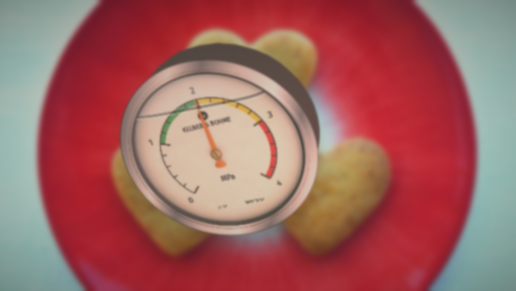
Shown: 2 MPa
